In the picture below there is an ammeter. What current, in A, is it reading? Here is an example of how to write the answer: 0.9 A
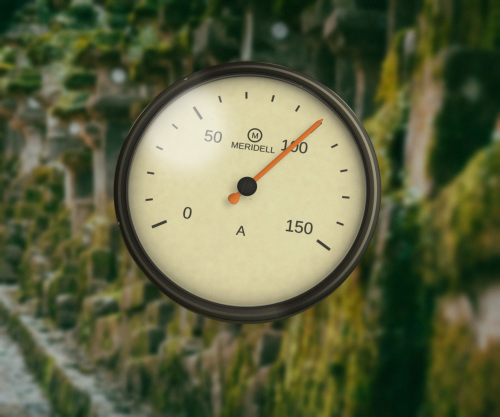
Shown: 100 A
